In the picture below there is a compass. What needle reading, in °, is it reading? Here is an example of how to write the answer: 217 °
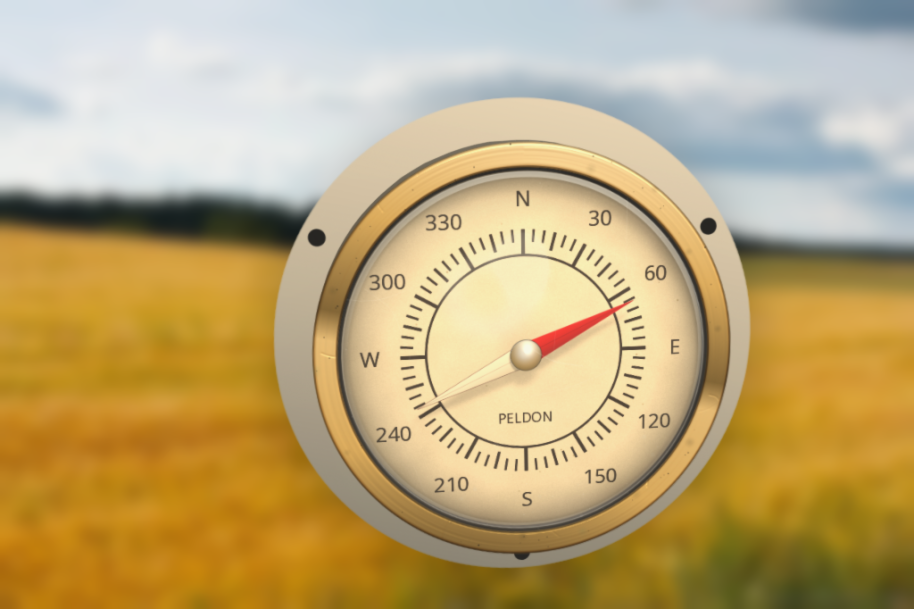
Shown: 65 °
